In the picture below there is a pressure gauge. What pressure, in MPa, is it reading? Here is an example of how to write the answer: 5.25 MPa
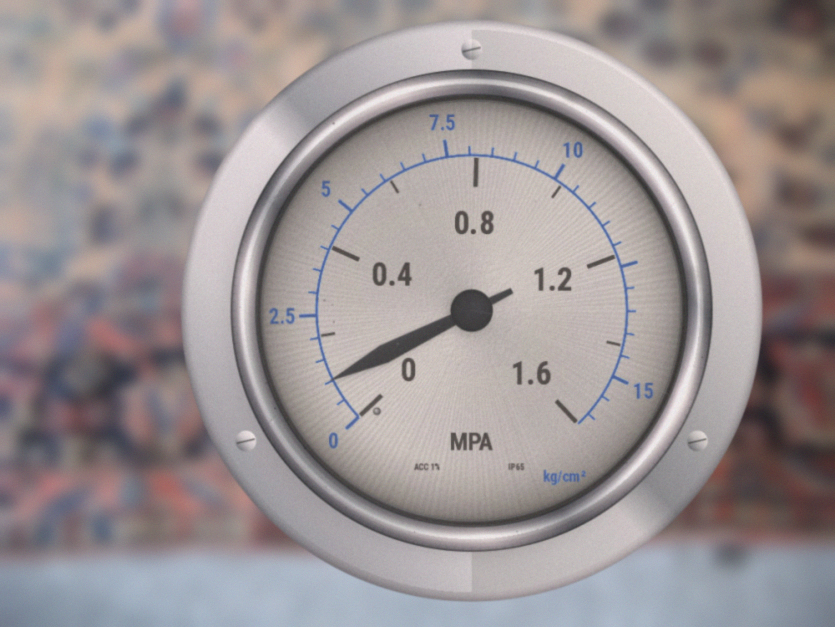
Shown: 0.1 MPa
